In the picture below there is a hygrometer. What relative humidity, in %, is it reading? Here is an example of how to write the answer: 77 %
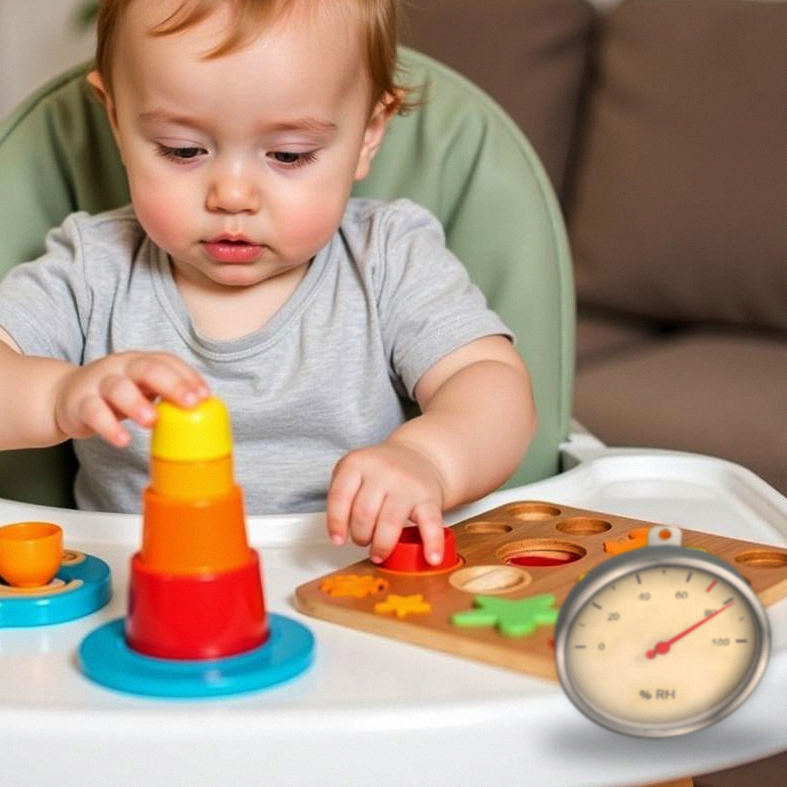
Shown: 80 %
